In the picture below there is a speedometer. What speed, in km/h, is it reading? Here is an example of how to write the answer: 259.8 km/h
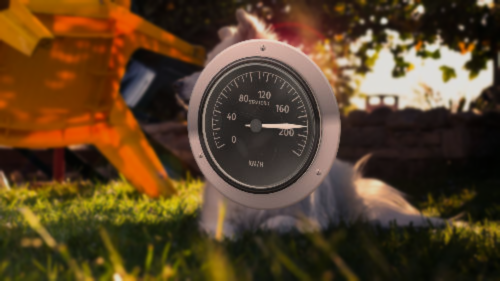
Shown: 190 km/h
